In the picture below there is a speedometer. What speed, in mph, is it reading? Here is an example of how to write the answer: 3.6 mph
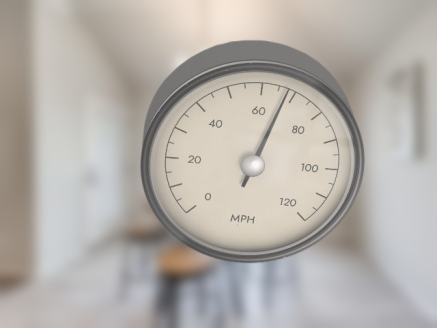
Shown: 67.5 mph
